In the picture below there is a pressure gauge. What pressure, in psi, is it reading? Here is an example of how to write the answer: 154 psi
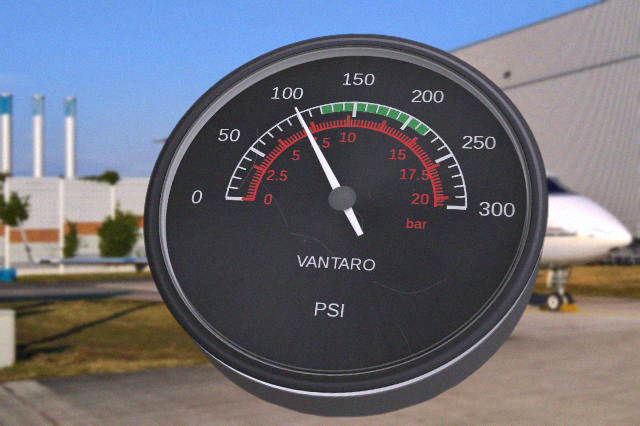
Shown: 100 psi
